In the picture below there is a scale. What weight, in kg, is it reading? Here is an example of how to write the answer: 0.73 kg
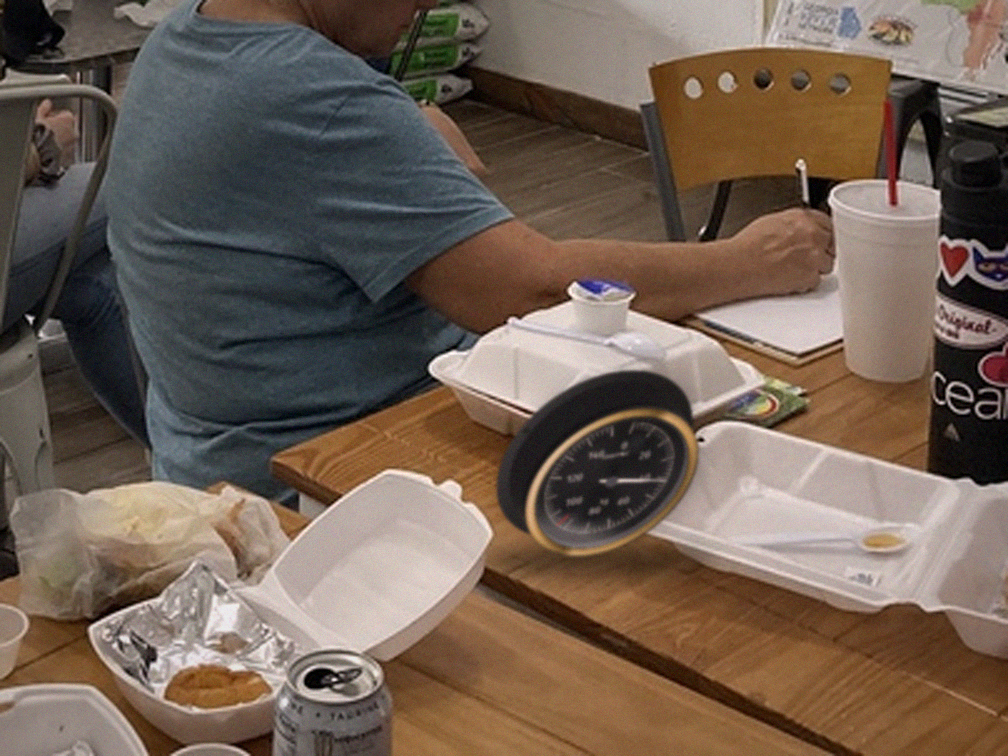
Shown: 40 kg
